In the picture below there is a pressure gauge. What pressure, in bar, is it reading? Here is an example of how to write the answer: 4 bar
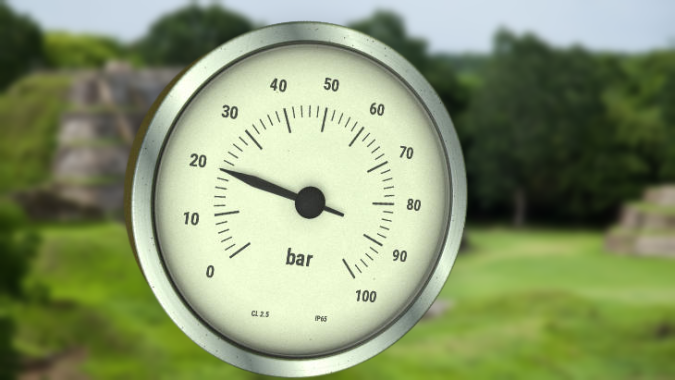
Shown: 20 bar
